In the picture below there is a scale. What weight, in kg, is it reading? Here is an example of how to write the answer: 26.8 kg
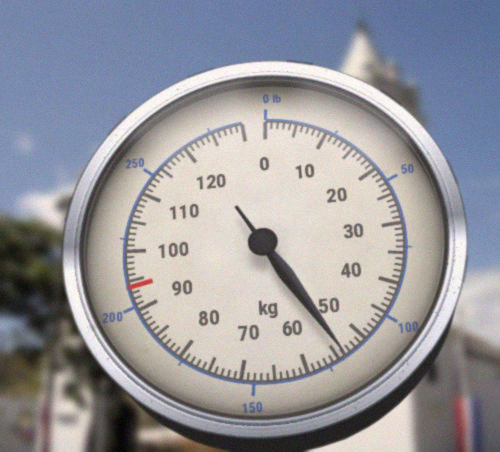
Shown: 54 kg
